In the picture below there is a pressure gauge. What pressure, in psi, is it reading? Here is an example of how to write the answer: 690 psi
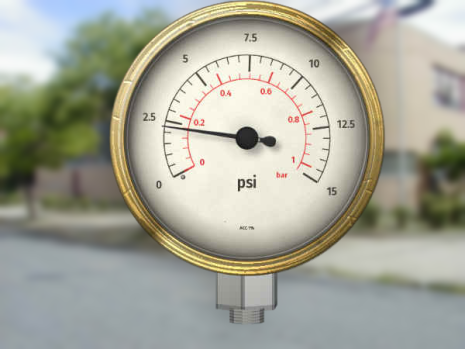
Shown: 2.25 psi
